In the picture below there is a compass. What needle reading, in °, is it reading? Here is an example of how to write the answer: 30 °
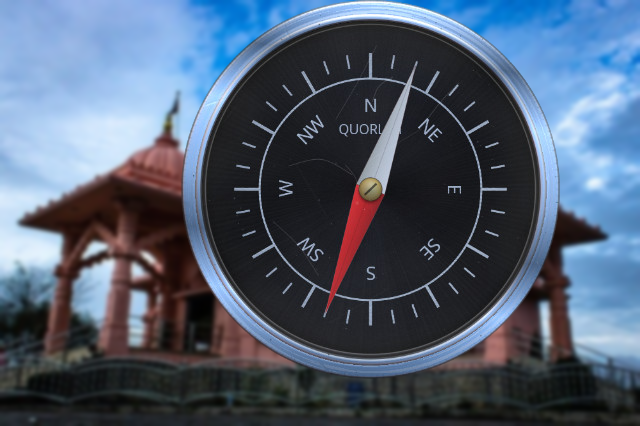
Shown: 200 °
